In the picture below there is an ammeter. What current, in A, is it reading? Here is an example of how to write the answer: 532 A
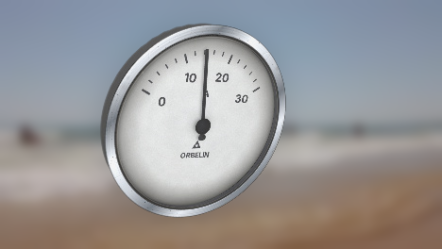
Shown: 14 A
